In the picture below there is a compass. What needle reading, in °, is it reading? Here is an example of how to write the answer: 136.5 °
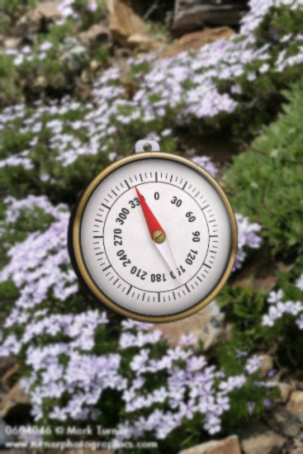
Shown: 335 °
